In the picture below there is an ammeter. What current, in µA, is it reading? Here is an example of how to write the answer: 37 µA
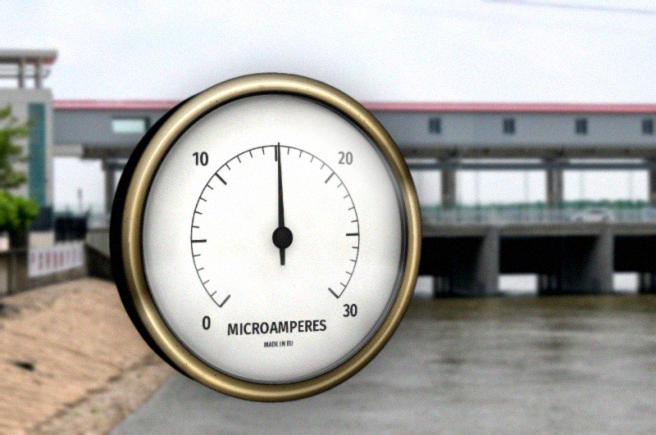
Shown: 15 µA
